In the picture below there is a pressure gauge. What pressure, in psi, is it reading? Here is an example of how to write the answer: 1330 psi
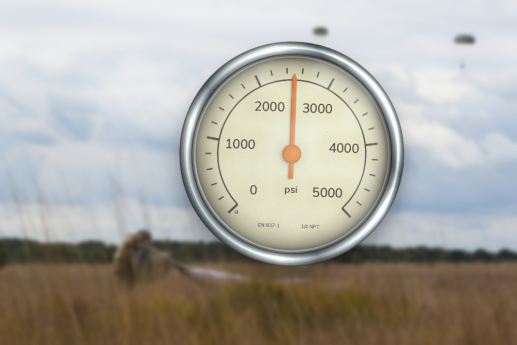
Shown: 2500 psi
